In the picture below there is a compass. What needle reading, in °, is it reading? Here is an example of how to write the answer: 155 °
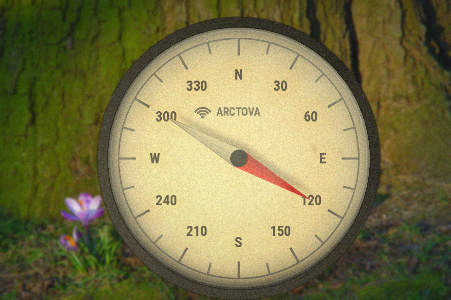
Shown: 120 °
